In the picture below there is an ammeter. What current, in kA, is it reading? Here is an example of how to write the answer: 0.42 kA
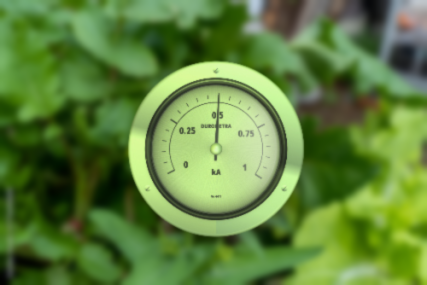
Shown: 0.5 kA
